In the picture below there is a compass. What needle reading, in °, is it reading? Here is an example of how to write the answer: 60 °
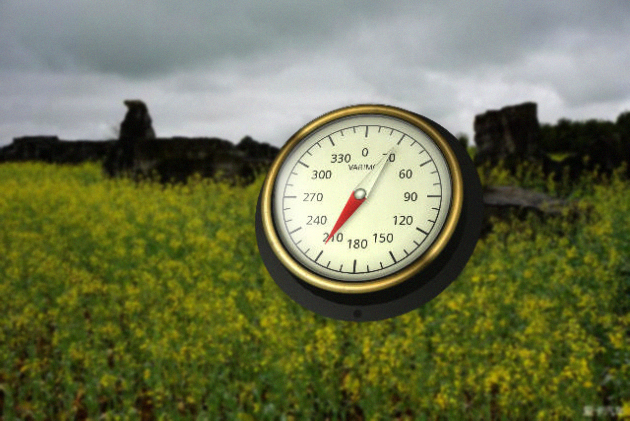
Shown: 210 °
